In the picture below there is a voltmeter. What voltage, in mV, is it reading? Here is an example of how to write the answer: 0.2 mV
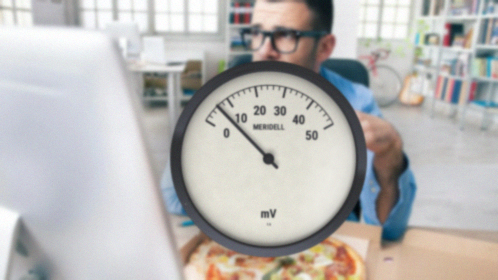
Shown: 6 mV
